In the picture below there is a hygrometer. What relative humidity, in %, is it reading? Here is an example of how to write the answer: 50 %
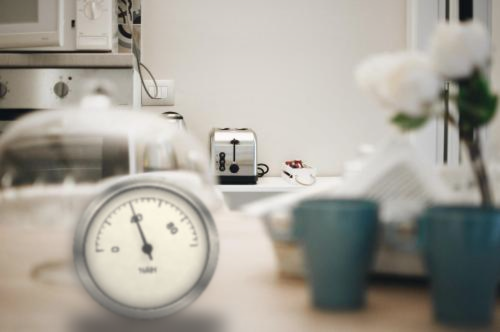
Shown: 40 %
